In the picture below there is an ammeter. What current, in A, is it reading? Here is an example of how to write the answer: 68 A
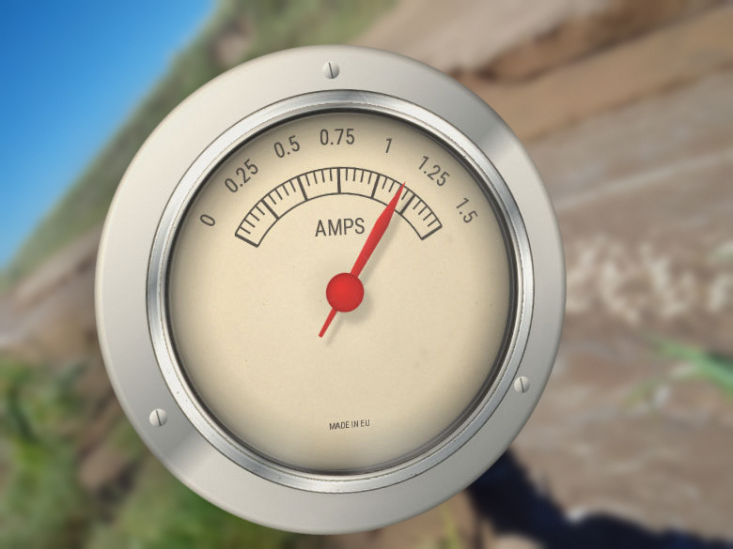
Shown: 1.15 A
